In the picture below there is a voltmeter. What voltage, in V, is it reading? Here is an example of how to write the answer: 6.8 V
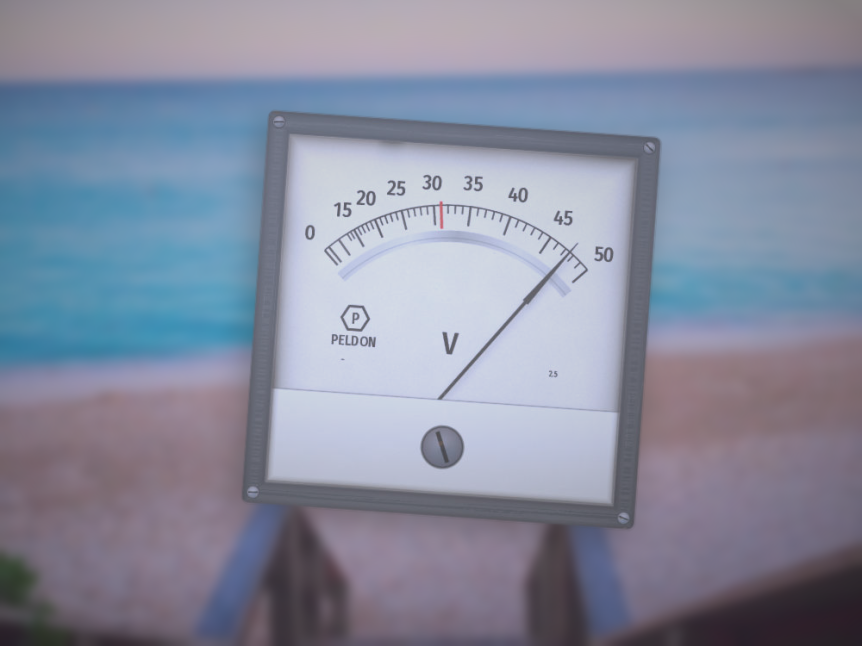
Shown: 47.5 V
